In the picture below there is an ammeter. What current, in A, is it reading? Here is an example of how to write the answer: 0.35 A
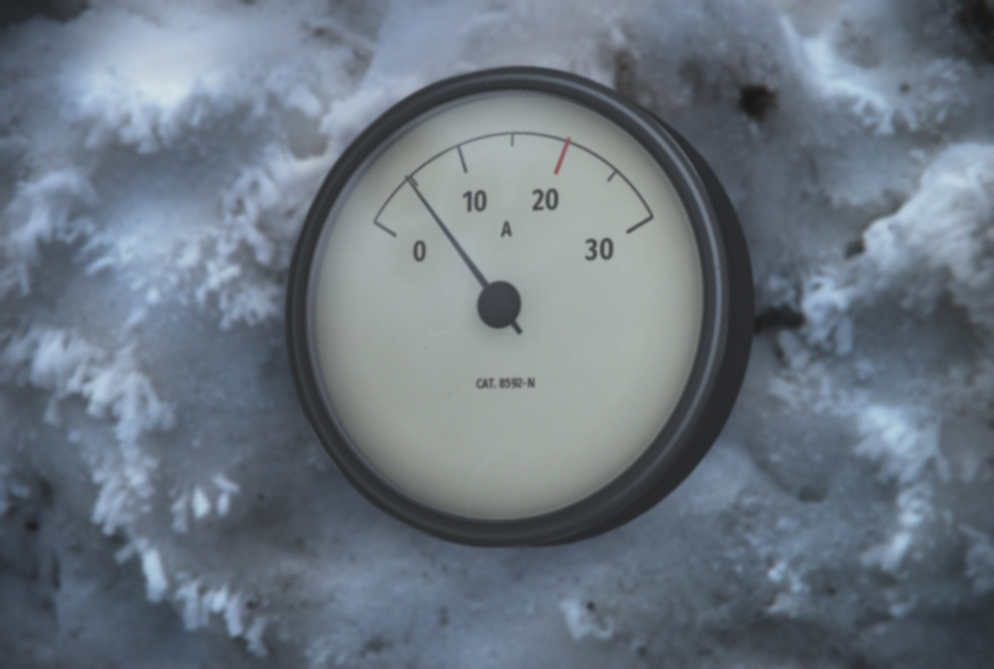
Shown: 5 A
